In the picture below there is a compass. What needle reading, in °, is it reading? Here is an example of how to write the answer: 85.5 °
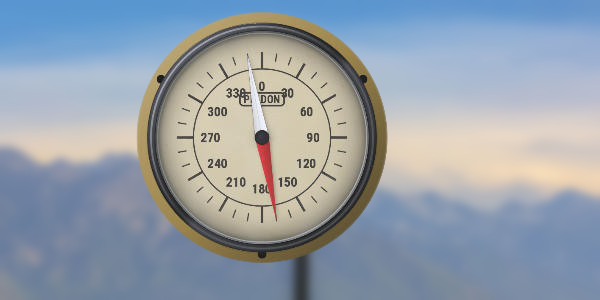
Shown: 170 °
